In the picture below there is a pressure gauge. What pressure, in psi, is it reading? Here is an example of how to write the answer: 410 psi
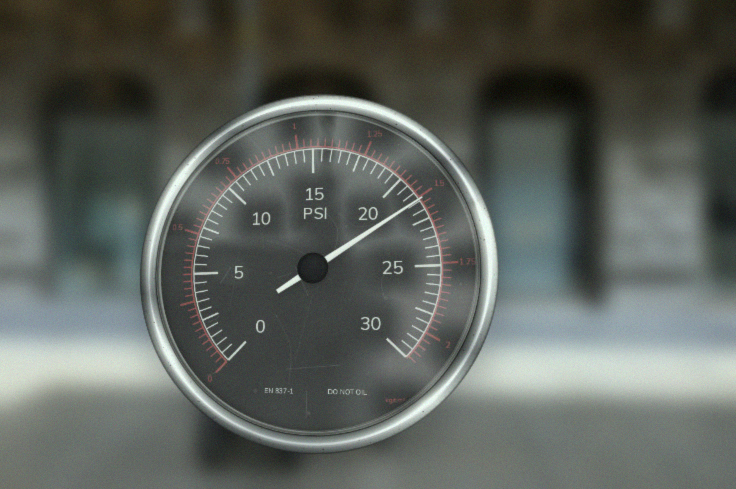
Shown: 21.5 psi
